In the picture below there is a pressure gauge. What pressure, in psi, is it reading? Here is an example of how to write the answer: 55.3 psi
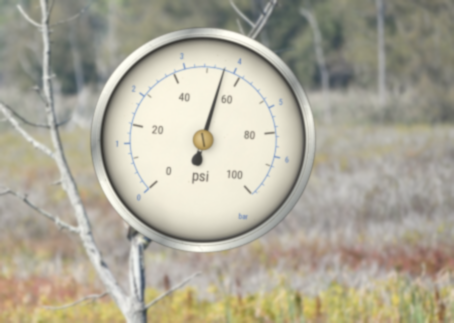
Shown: 55 psi
